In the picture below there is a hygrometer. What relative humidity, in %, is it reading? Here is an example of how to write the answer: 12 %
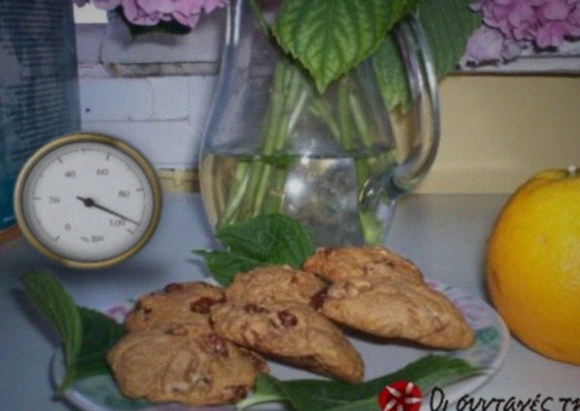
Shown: 95 %
